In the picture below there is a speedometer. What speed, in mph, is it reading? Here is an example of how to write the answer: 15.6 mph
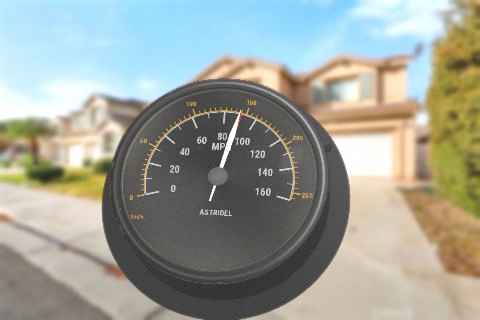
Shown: 90 mph
